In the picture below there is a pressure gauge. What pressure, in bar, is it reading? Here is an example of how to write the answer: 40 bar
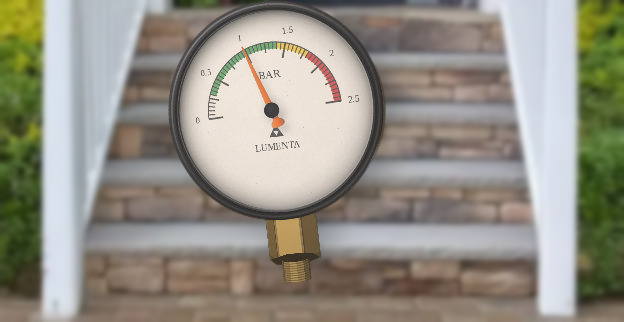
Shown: 1 bar
